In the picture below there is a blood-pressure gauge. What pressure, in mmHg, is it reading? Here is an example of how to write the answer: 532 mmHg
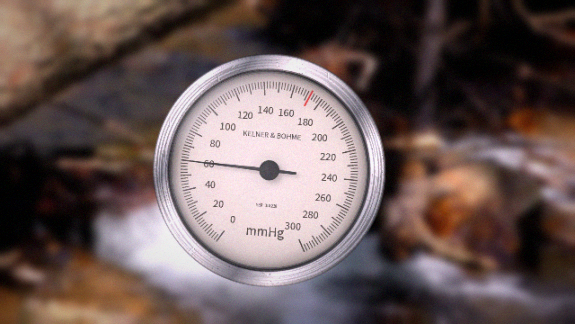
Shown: 60 mmHg
